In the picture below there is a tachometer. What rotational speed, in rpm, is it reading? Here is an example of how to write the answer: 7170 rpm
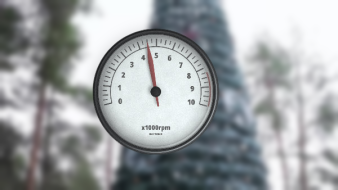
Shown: 4500 rpm
